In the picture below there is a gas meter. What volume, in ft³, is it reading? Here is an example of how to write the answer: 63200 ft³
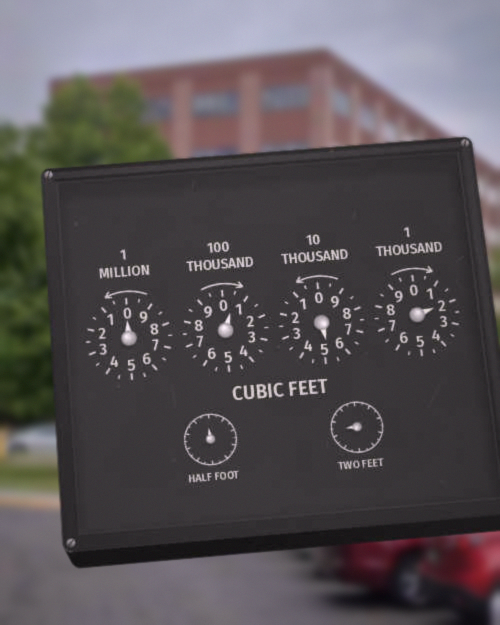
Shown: 5200 ft³
